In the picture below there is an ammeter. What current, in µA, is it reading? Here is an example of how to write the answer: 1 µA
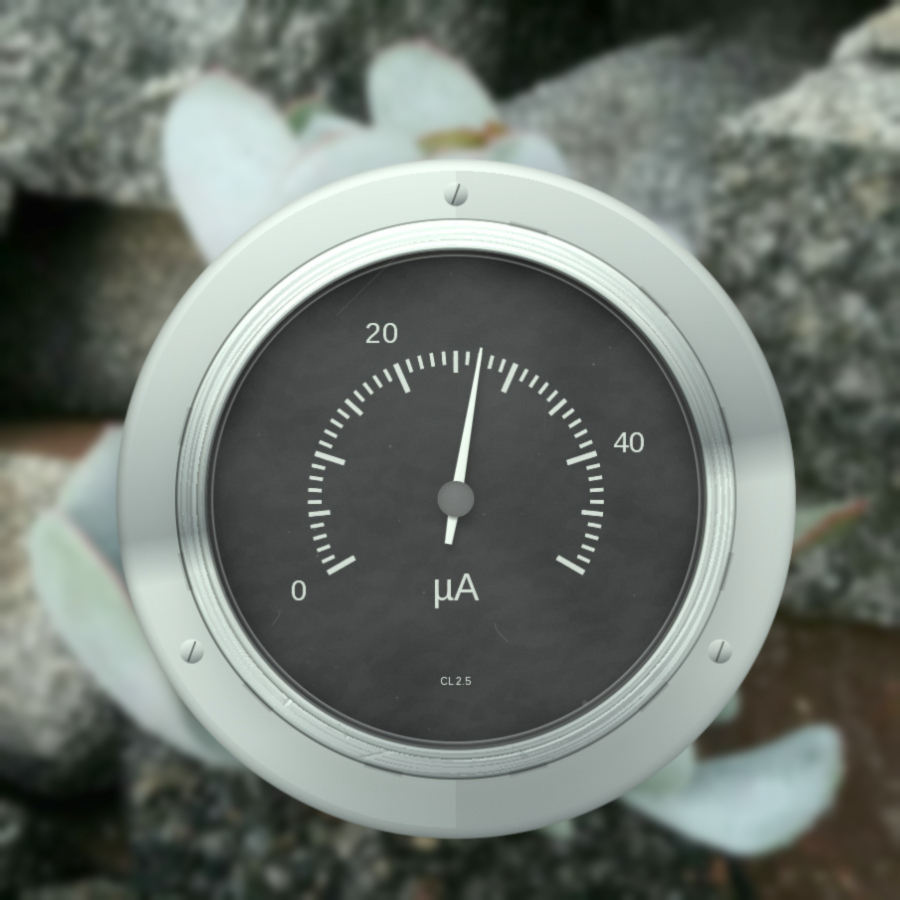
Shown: 27 µA
